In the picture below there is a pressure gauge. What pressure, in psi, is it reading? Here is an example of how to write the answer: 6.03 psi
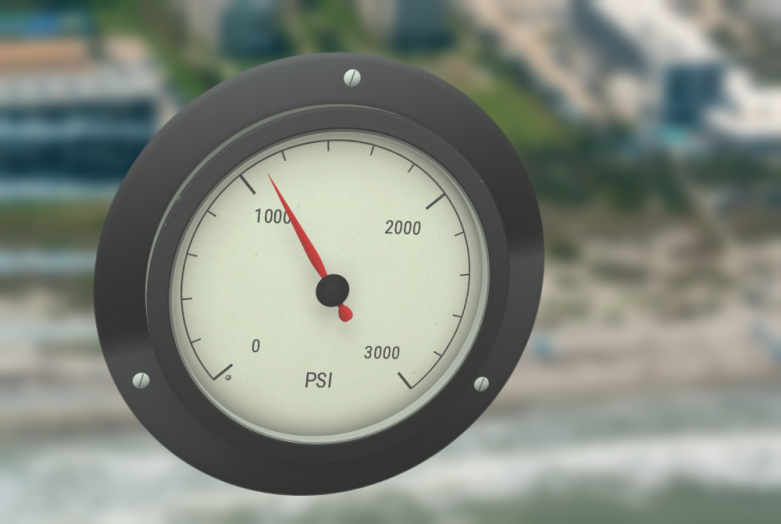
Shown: 1100 psi
